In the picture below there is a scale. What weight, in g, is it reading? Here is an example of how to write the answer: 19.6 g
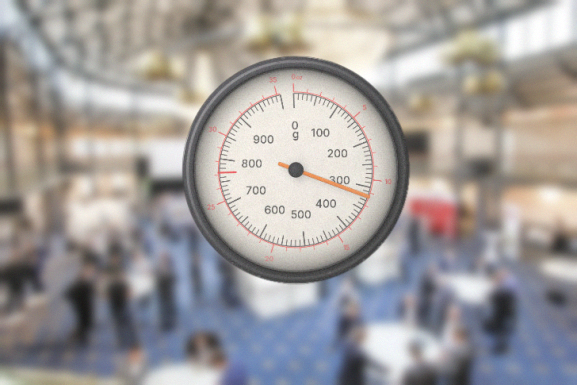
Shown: 320 g
